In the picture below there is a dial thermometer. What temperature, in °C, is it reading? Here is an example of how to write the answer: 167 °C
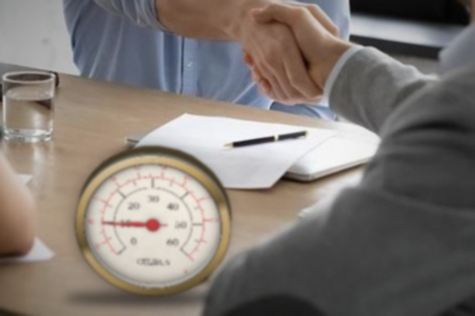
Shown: 10 °C
